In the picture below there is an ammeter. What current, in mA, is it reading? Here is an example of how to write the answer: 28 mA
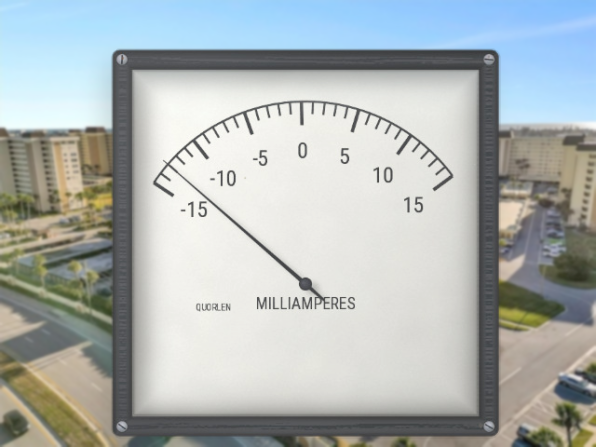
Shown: -13 mA
